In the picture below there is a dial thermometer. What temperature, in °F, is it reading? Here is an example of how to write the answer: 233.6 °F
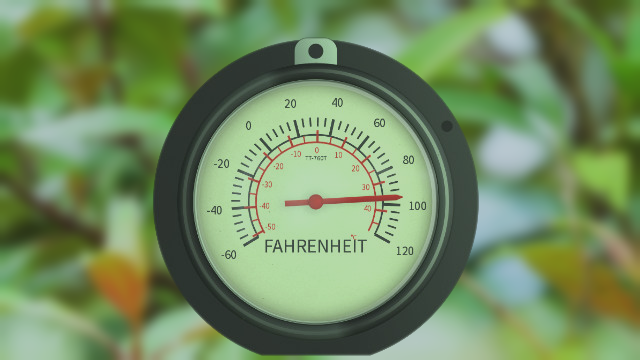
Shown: 96 °F
